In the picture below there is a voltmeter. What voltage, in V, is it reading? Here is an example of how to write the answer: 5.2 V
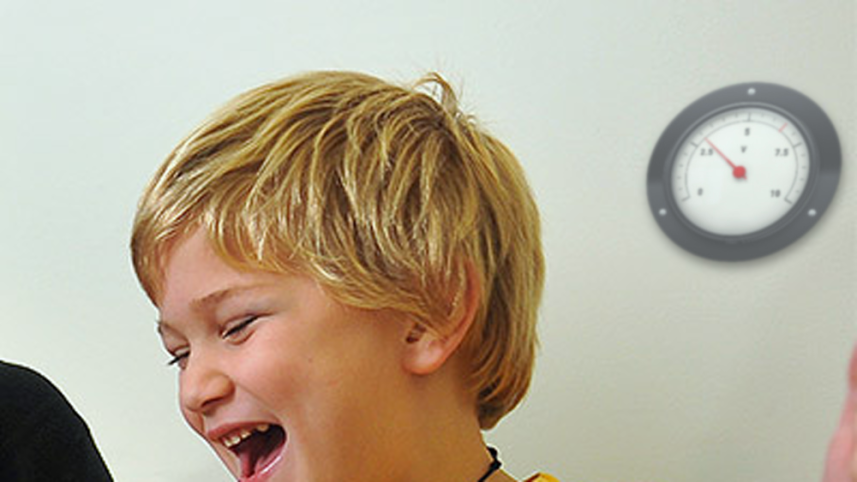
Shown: 3 V
